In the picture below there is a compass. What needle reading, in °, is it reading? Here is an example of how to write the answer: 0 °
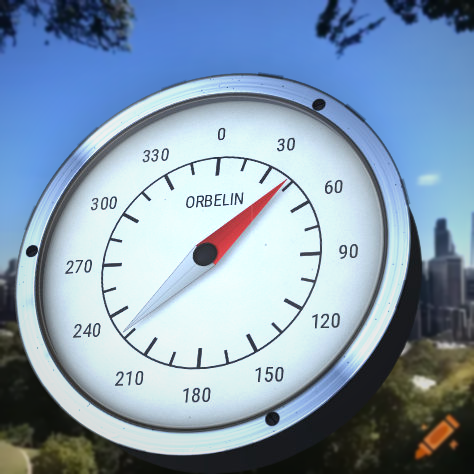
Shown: 45 °
